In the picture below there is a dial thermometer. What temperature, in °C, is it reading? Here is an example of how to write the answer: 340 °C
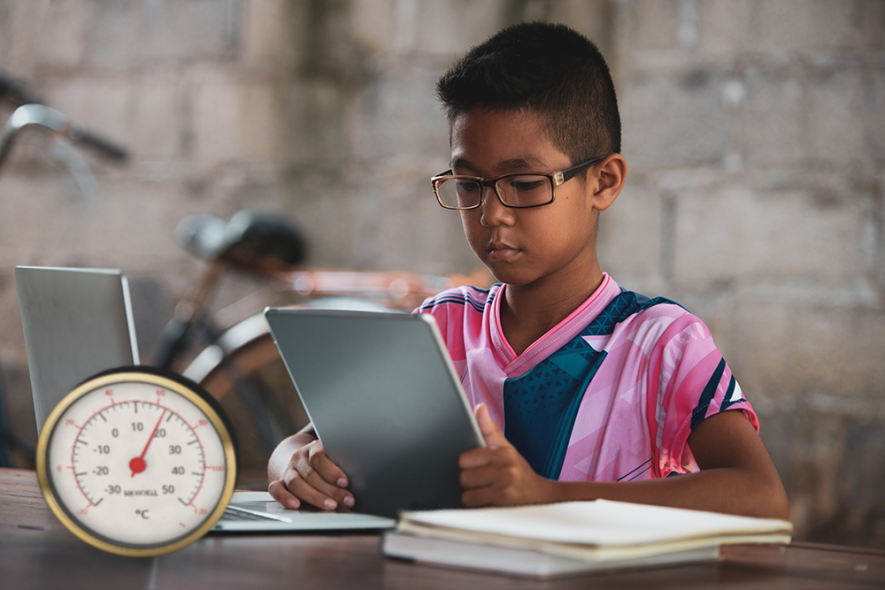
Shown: 18 °C
